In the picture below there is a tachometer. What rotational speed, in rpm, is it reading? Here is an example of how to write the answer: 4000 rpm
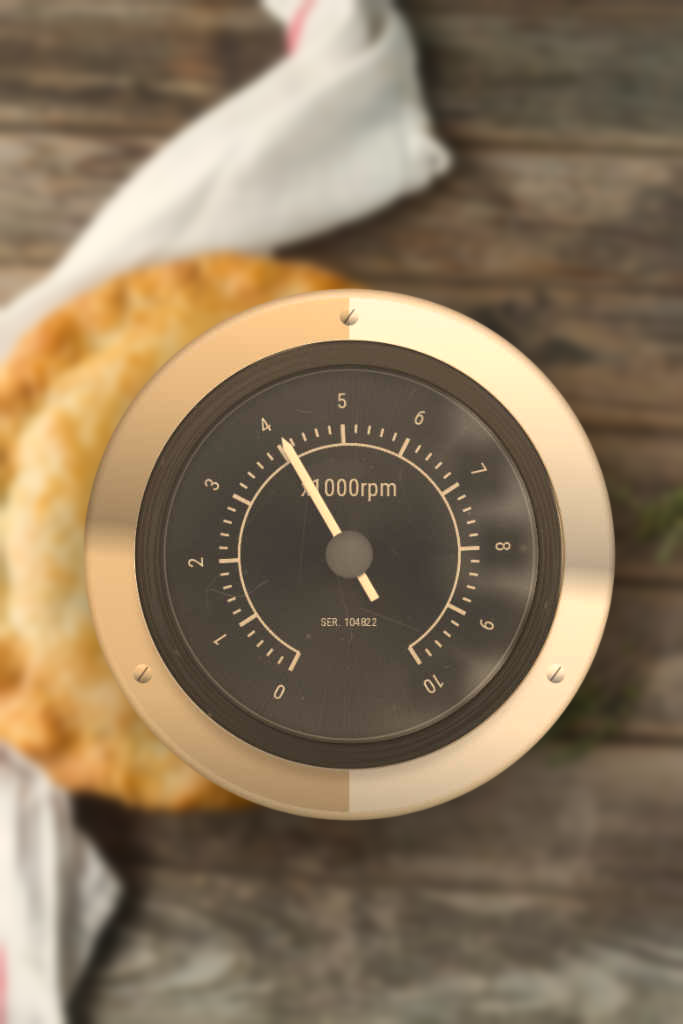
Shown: 4100 rpm
